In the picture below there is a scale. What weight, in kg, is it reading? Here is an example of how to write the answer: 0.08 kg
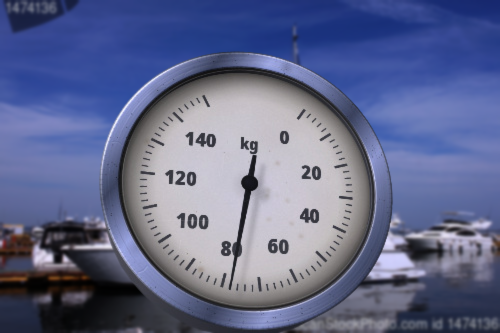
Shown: 78 kg
